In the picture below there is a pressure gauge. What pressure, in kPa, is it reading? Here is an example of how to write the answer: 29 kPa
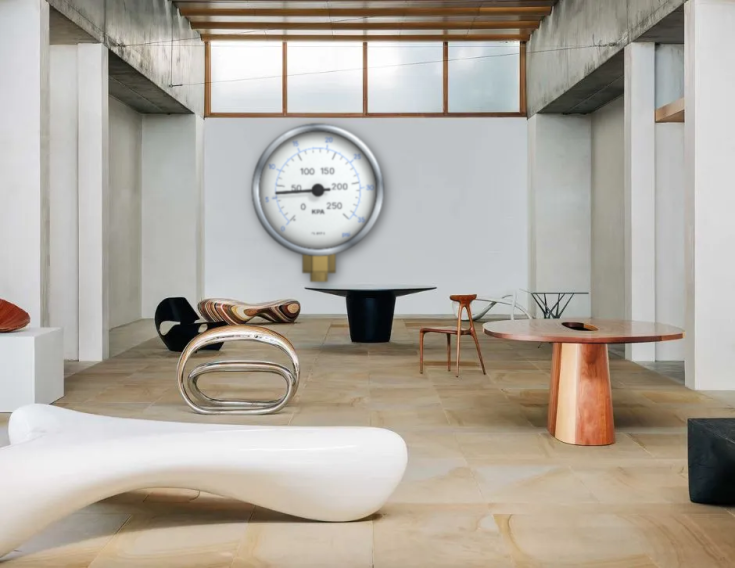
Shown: 40 kPa
